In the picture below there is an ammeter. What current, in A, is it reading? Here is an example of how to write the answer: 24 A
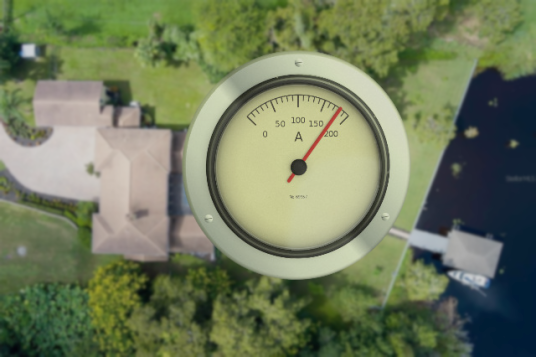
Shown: 180 A
